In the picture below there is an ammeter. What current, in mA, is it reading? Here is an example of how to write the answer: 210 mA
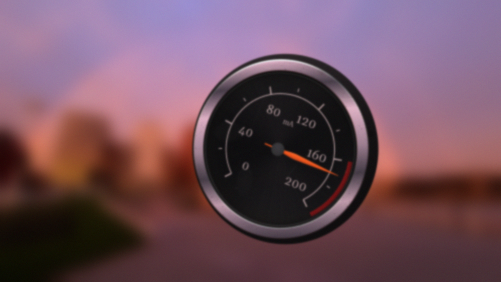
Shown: 170 mA
